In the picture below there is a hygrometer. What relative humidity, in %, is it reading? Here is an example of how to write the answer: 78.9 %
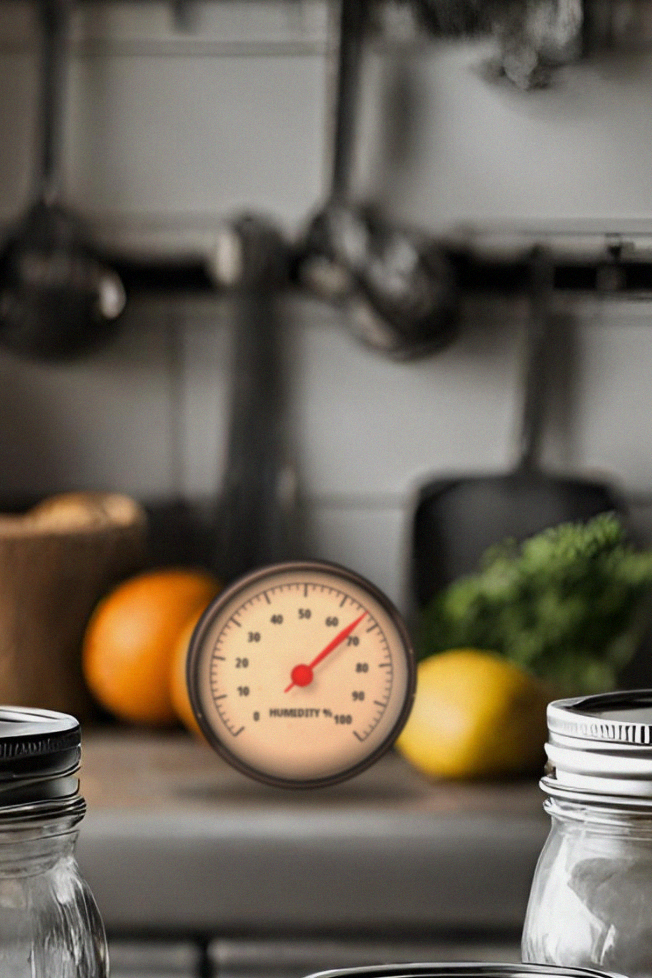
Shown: 66 %
